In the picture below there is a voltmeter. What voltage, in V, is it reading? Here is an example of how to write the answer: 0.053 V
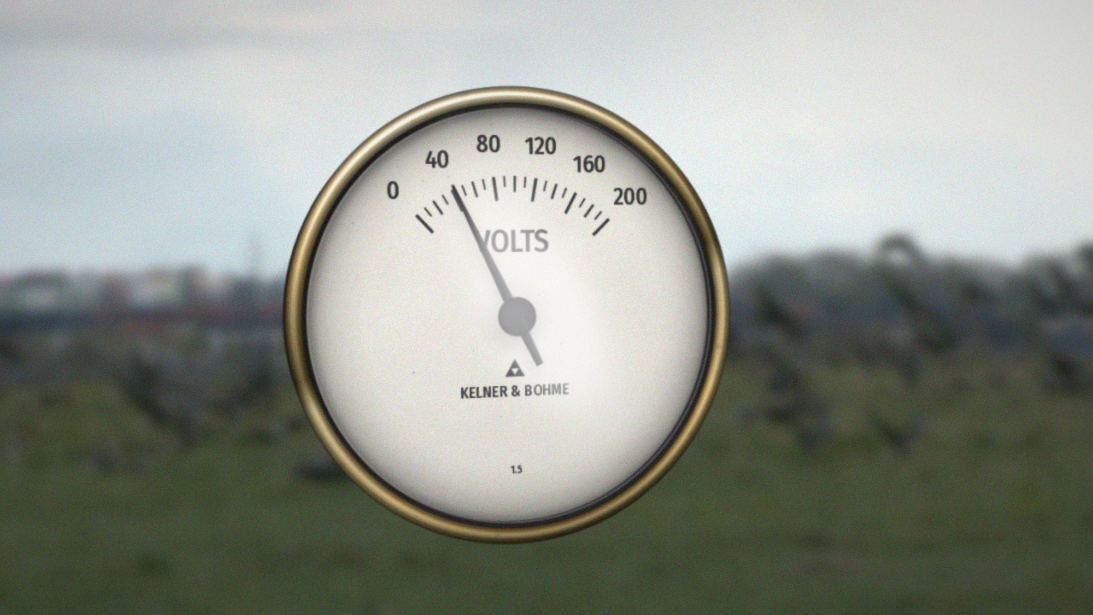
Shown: 40 V
